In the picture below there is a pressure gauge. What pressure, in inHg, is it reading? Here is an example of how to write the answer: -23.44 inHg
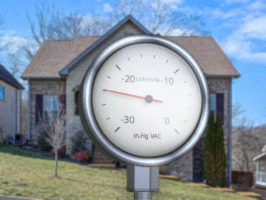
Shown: -24 inHg
